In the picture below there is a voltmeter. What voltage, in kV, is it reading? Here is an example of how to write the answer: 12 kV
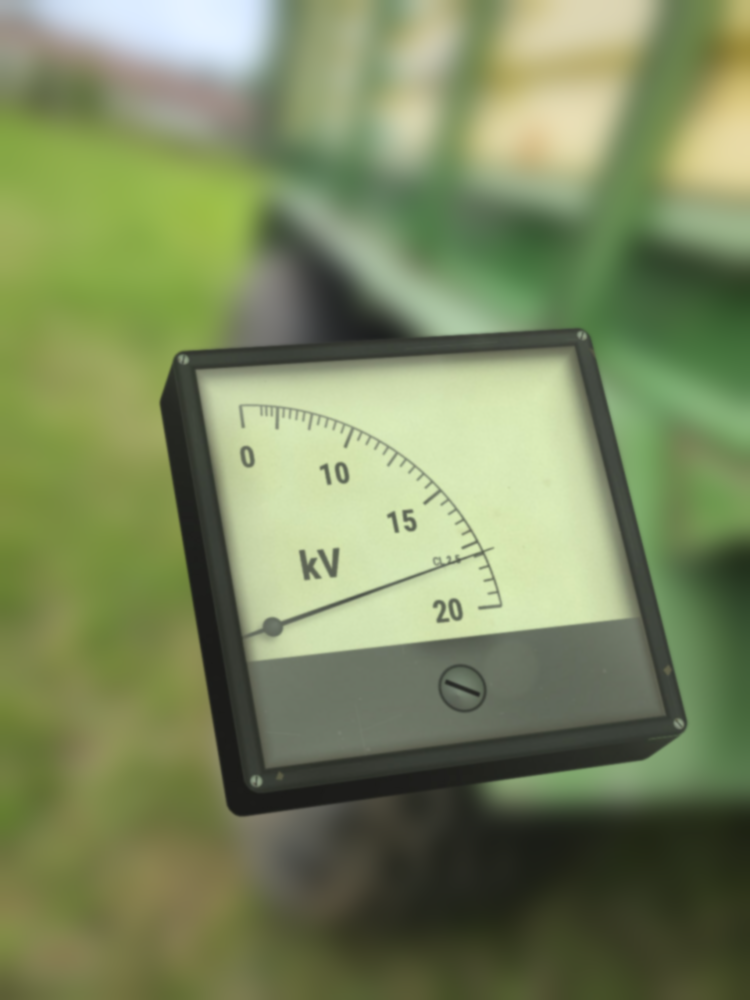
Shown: 18 kV
